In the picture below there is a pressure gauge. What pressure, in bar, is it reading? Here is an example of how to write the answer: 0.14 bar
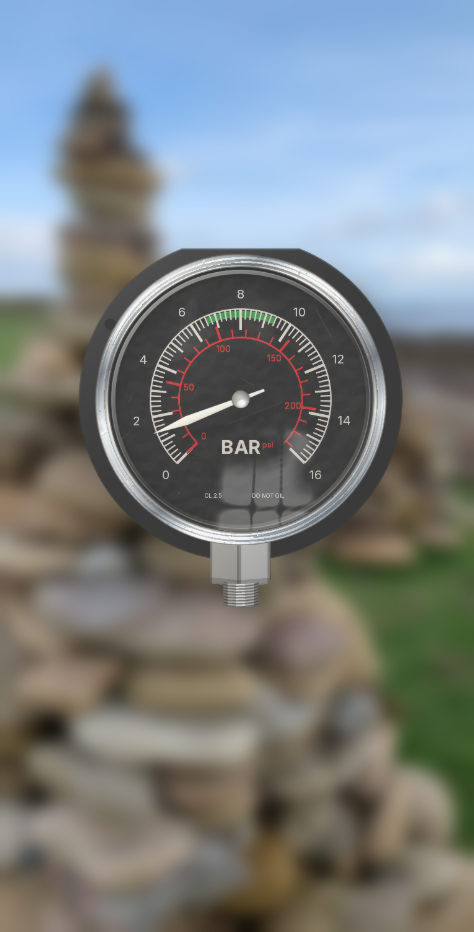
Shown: 1.4 bar
